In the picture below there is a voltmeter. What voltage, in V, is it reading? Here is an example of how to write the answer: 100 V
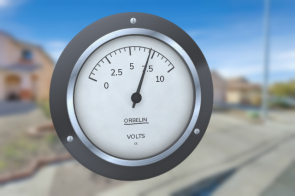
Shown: 7 V
